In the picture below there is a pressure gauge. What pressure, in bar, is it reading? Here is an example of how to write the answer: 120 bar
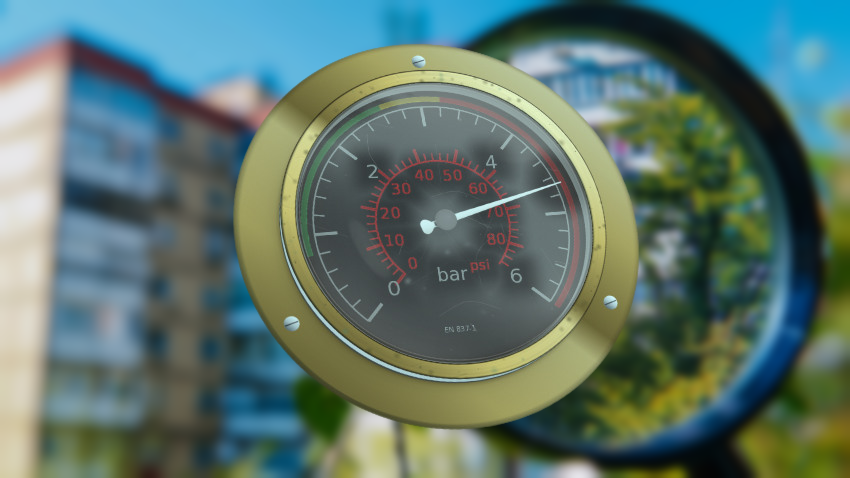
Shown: 4.7 bar
